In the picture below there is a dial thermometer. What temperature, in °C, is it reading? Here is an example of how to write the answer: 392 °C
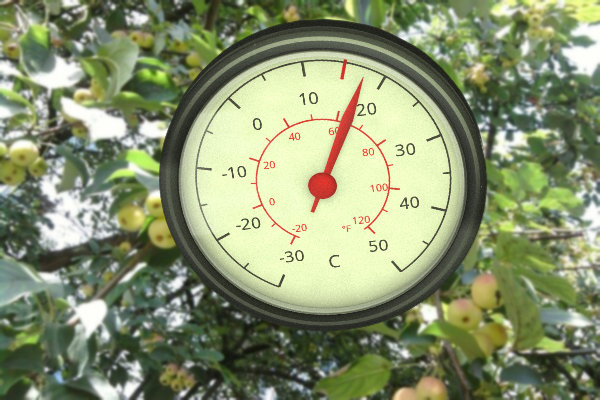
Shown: 17.5 °C
